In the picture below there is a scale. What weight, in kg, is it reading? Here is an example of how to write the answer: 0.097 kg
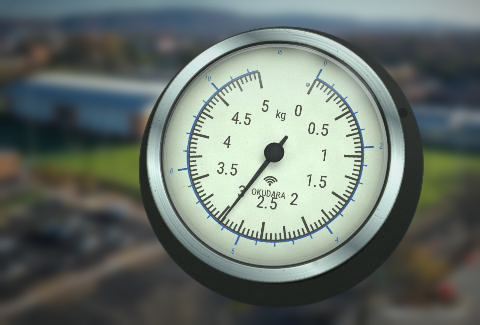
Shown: 2.95 kg
